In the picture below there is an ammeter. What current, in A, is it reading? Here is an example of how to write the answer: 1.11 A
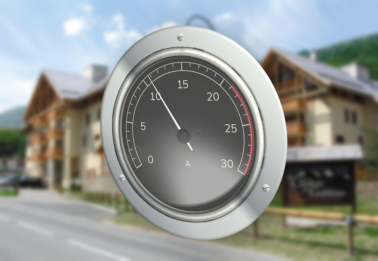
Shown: 11 A
